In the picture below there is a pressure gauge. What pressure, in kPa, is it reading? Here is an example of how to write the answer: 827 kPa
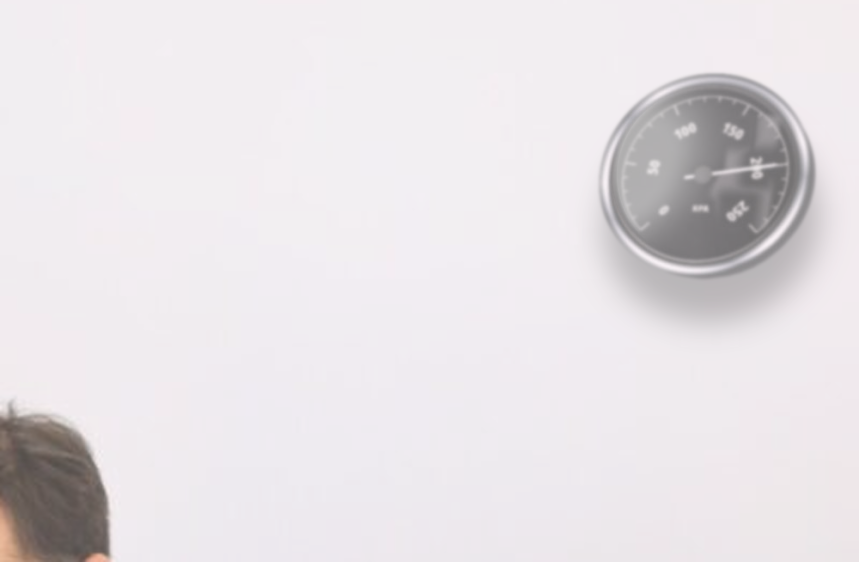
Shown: 200 kPa
